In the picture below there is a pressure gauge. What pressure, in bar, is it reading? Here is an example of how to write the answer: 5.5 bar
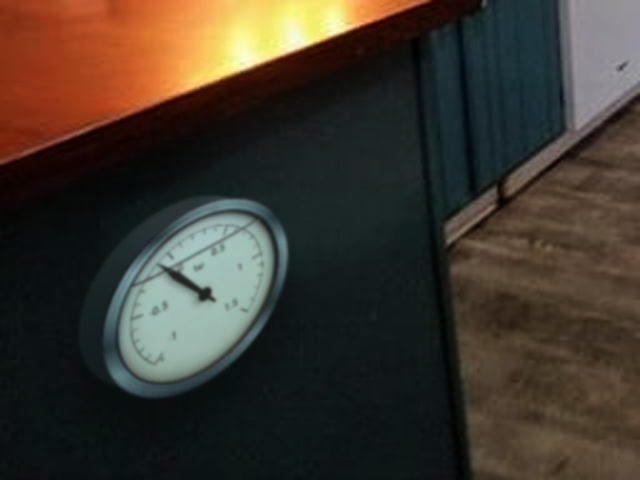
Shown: -0.1 bar
